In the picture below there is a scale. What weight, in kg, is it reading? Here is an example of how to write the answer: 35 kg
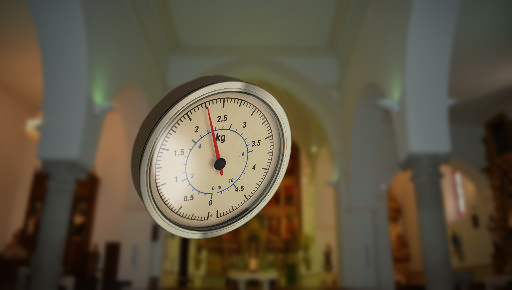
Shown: 2.25 kg
